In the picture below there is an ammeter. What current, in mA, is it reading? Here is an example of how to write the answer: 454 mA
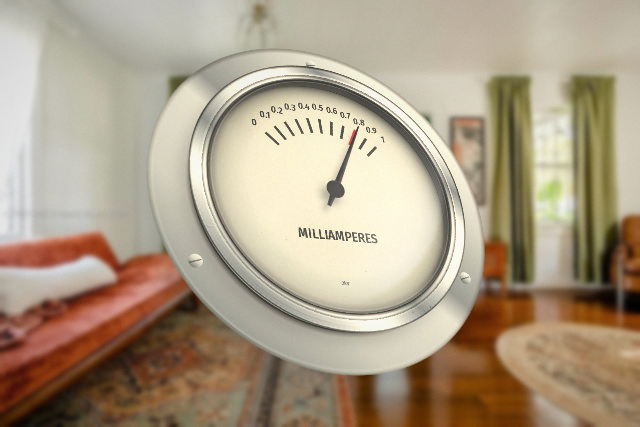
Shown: 0.8 mA
